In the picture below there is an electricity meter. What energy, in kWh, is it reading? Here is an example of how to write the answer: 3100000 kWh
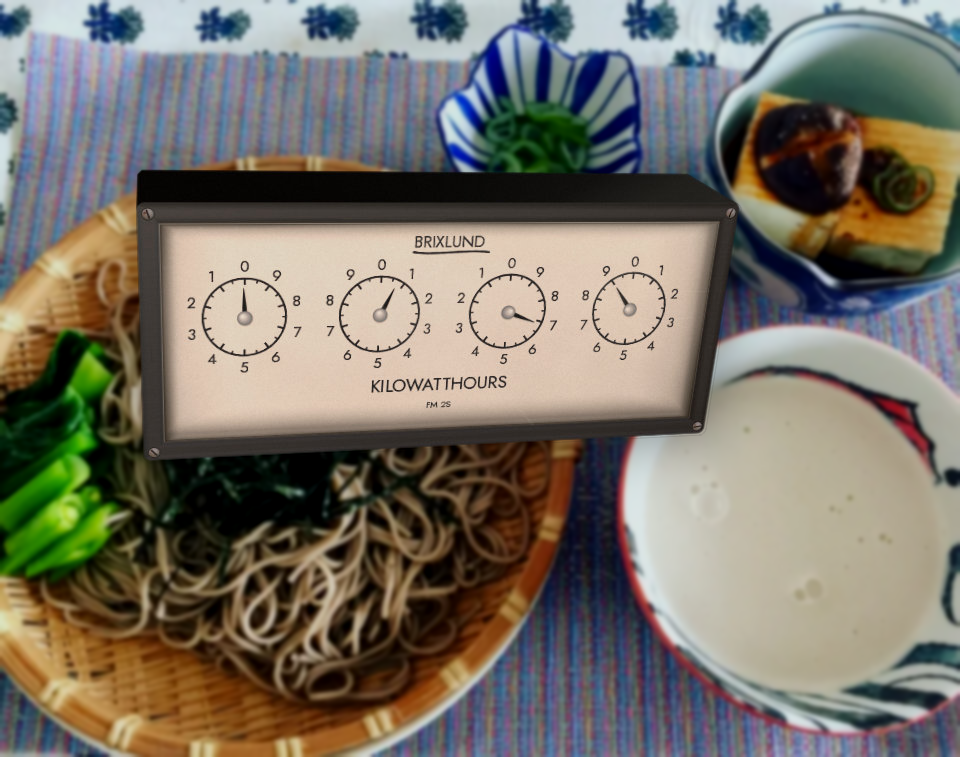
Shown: 69 kWh
